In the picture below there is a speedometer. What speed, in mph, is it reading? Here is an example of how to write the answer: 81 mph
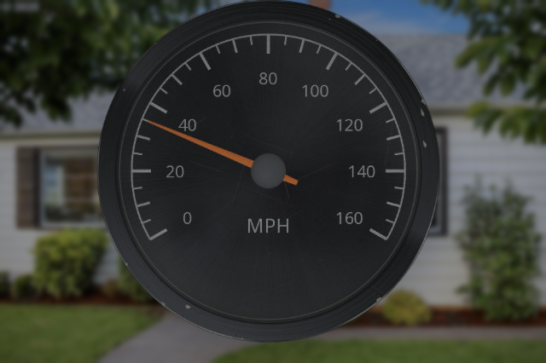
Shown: 35 mph
